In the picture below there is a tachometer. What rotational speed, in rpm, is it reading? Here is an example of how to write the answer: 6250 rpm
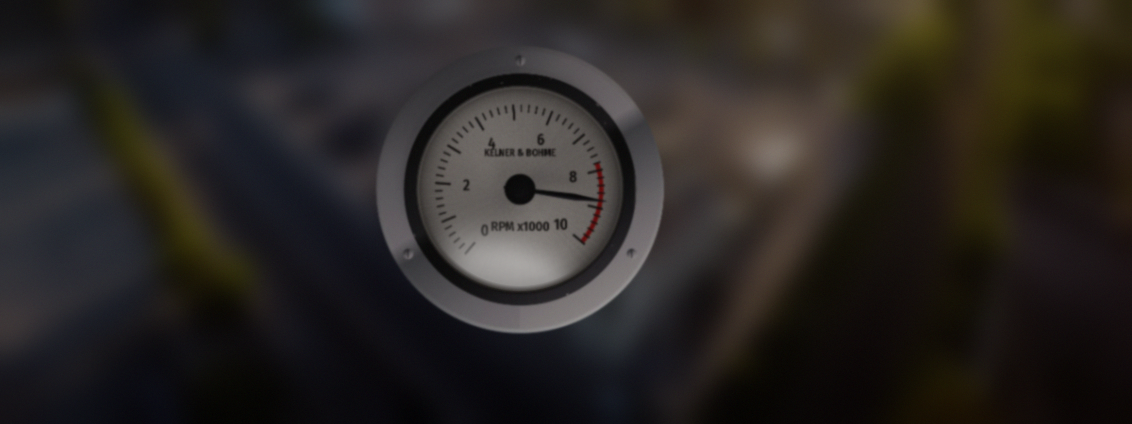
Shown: 8800 rpm
